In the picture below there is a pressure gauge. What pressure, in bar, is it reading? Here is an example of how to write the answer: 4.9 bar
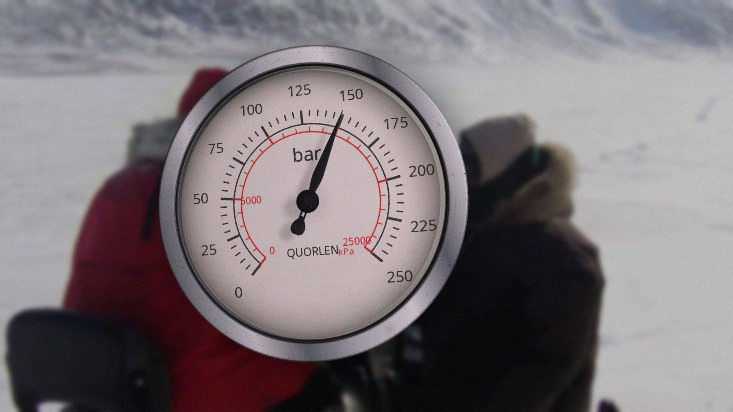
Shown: 150 bar
